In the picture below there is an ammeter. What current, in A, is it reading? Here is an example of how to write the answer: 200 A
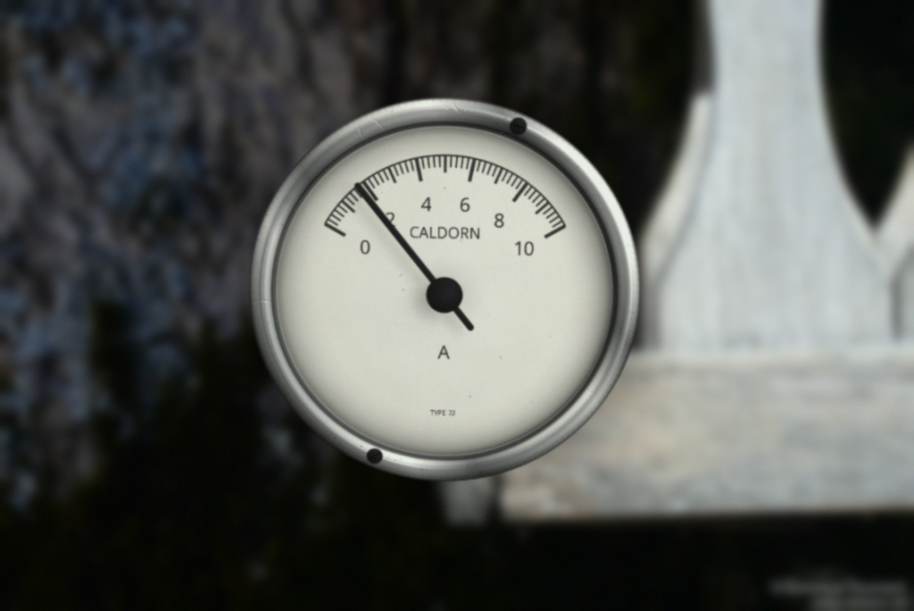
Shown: 1.8 A
